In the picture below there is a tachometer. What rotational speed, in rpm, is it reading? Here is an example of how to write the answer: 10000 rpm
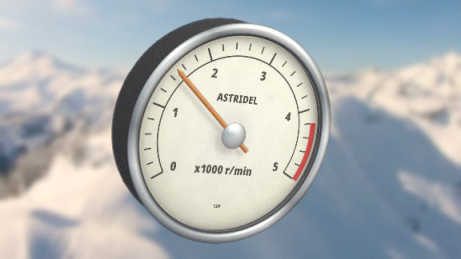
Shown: 1500 rpm
